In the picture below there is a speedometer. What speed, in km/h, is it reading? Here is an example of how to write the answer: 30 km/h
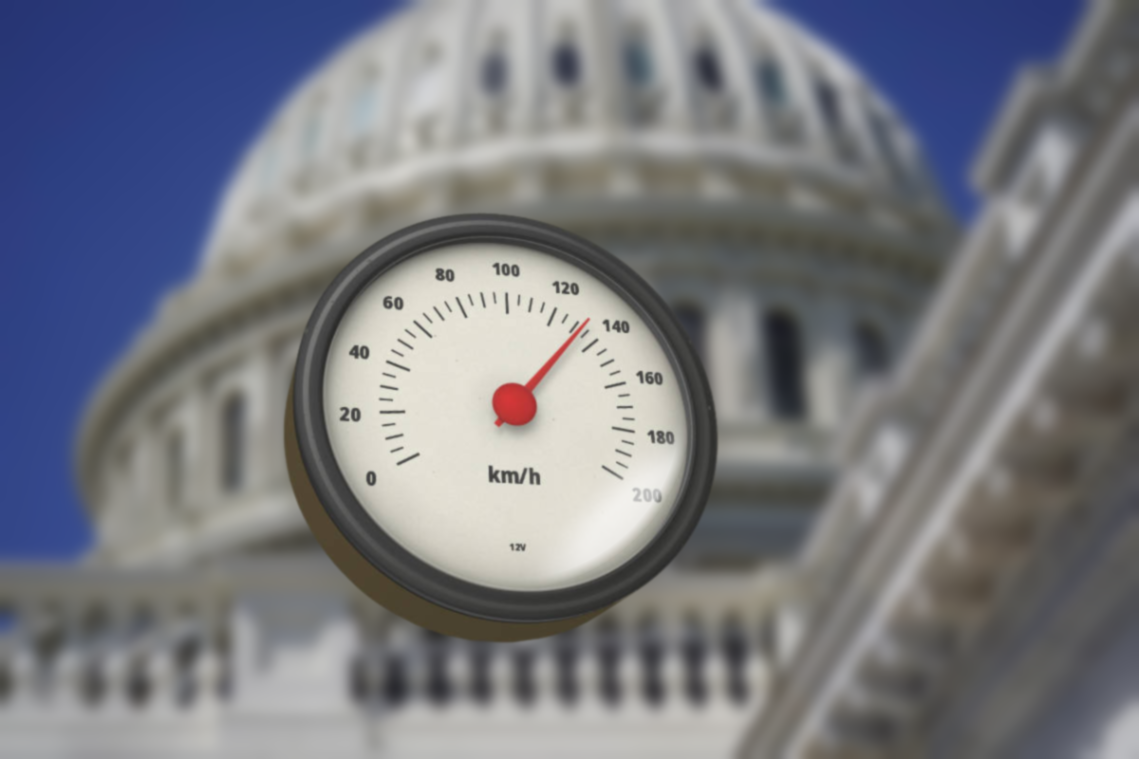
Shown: 132.5 km/h
